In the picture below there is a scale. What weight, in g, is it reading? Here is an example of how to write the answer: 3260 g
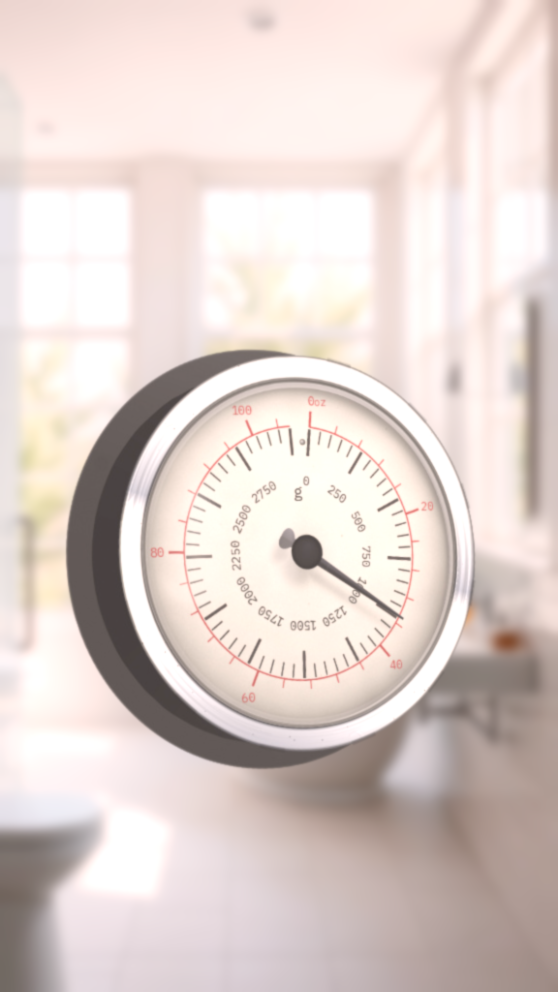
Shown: 1000 g
